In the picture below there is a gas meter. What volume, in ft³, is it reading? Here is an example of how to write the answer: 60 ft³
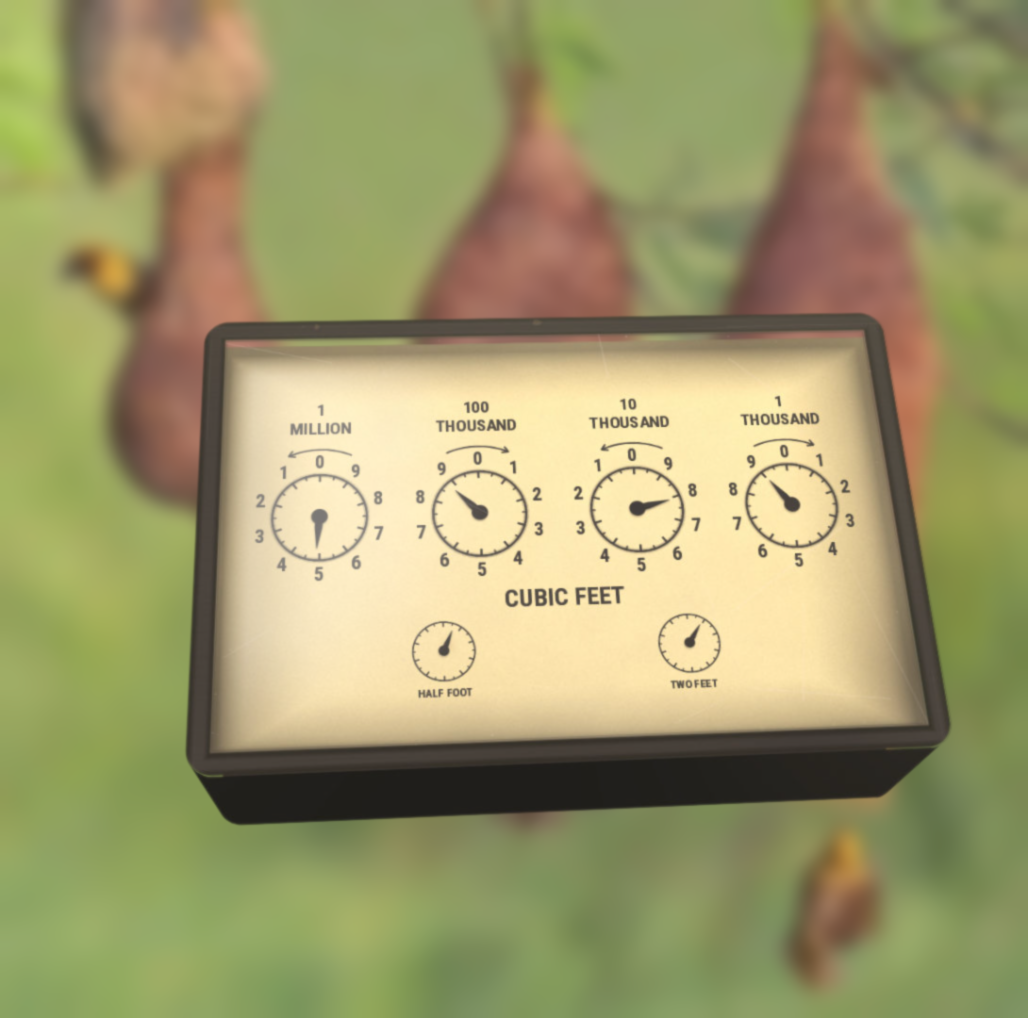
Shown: 487900 ft³
